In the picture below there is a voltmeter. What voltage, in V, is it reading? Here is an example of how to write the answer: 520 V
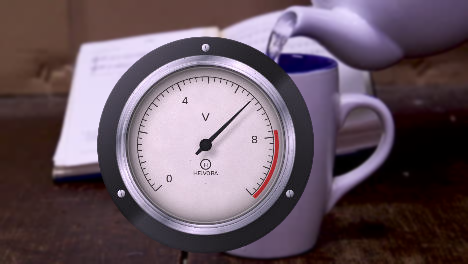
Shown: 6.6 V
